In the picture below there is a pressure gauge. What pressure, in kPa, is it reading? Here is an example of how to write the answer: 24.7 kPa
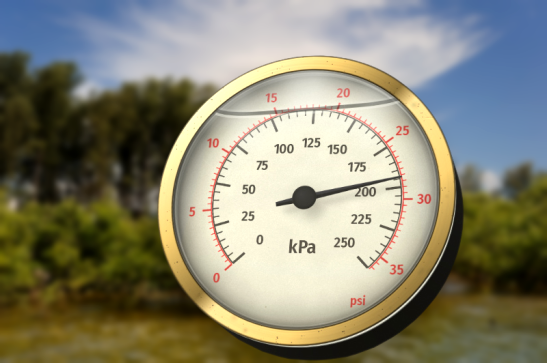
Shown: 195 kPa
